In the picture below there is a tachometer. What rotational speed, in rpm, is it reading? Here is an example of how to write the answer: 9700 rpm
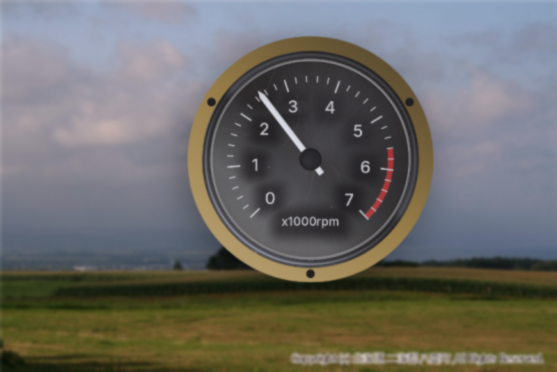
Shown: 2500 rpm
